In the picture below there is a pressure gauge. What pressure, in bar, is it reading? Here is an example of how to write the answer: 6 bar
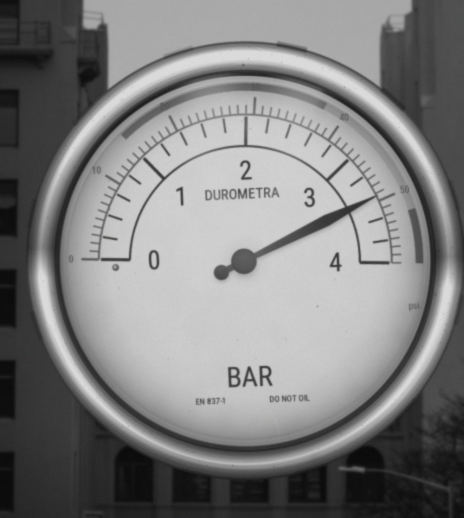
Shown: 3.4 bar
